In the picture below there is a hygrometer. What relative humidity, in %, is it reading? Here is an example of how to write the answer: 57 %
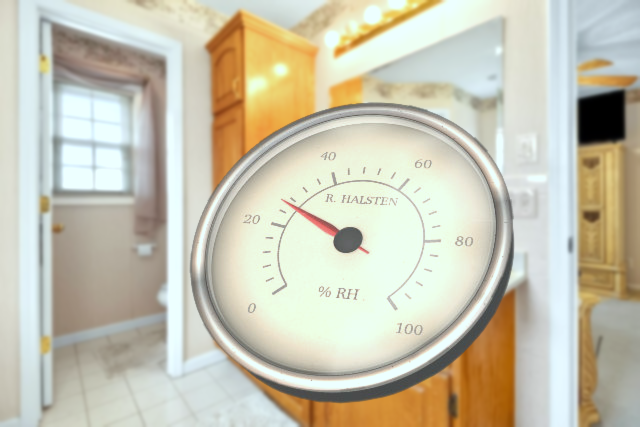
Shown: 26 %
